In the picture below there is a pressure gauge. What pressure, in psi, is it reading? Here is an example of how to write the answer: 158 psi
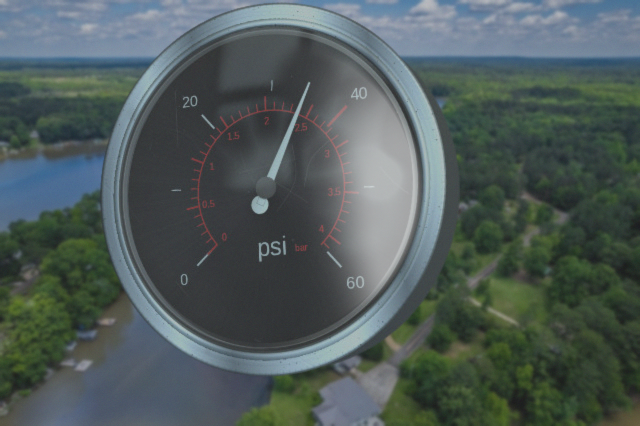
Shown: 35 psi
